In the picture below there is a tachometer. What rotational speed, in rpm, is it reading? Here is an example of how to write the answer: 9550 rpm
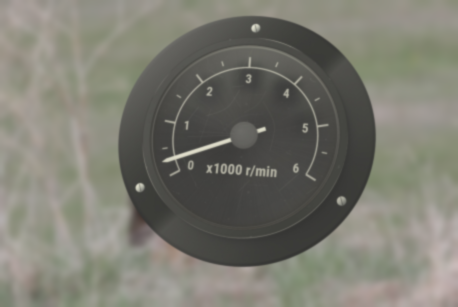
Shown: 250 rpm
